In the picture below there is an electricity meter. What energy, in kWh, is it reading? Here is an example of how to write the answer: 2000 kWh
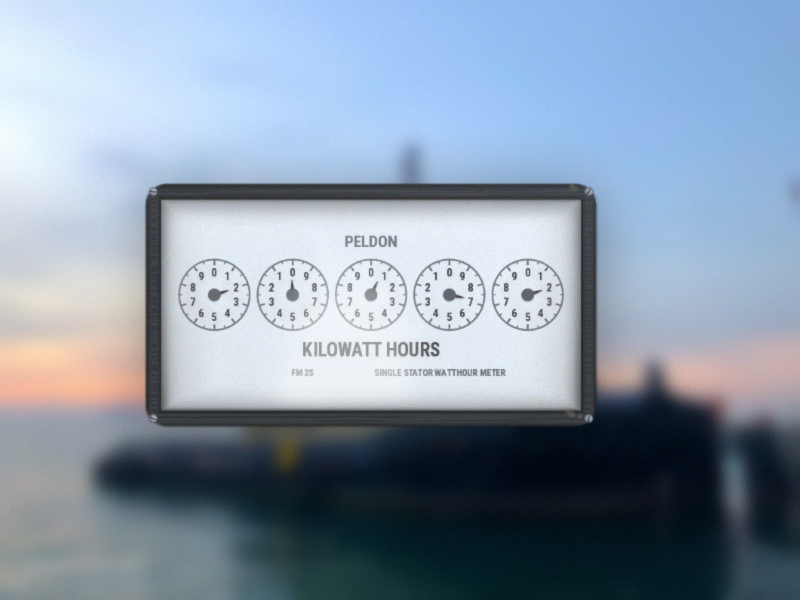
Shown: 20072 kWh
